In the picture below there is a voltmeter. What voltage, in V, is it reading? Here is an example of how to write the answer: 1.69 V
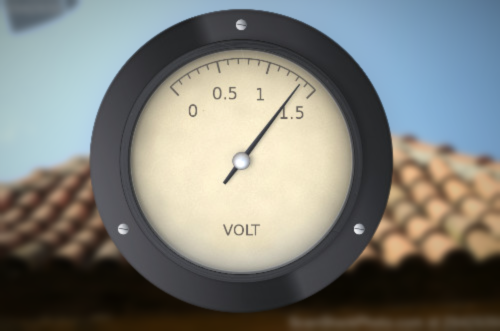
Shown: 1.35 V
